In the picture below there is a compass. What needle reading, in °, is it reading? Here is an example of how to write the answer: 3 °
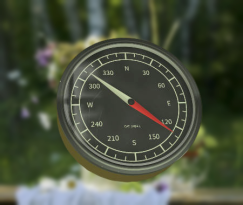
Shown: 130 °
